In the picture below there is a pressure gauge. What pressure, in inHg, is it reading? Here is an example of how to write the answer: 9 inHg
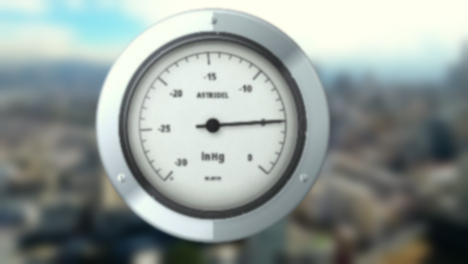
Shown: -5 inHg
